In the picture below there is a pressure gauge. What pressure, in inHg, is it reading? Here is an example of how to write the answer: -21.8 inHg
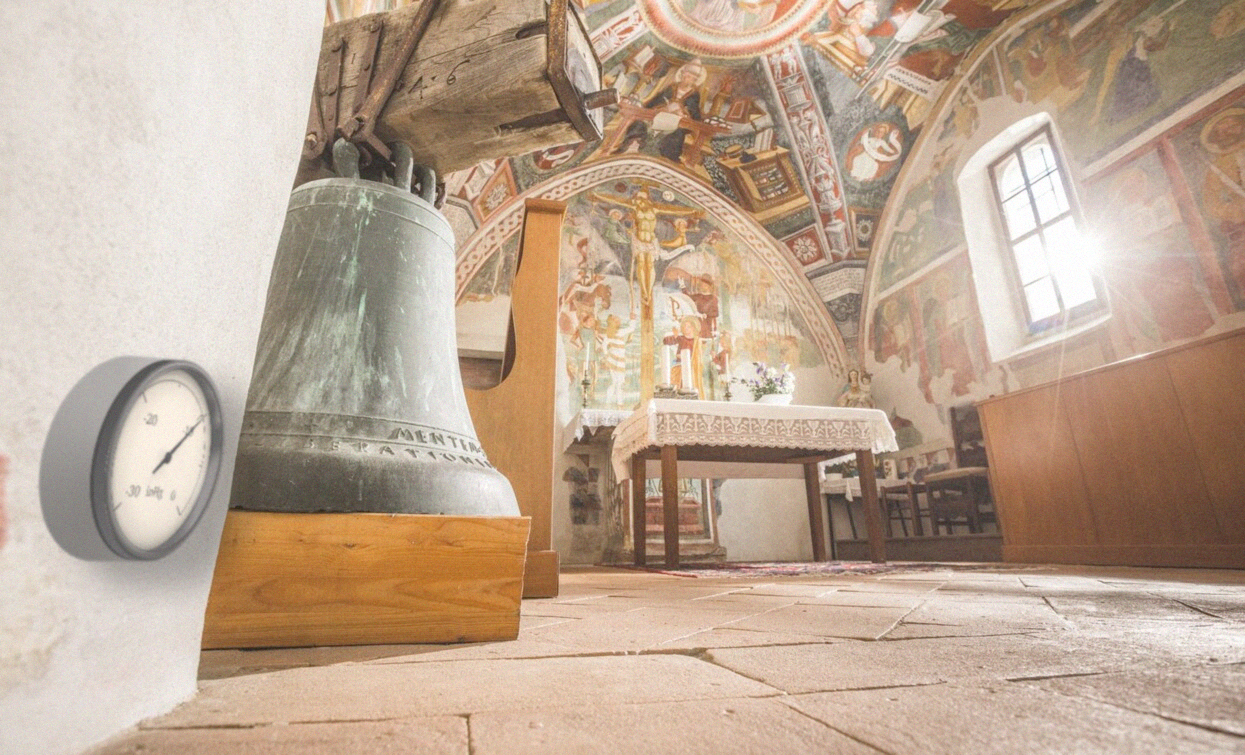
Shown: -10 inHg
